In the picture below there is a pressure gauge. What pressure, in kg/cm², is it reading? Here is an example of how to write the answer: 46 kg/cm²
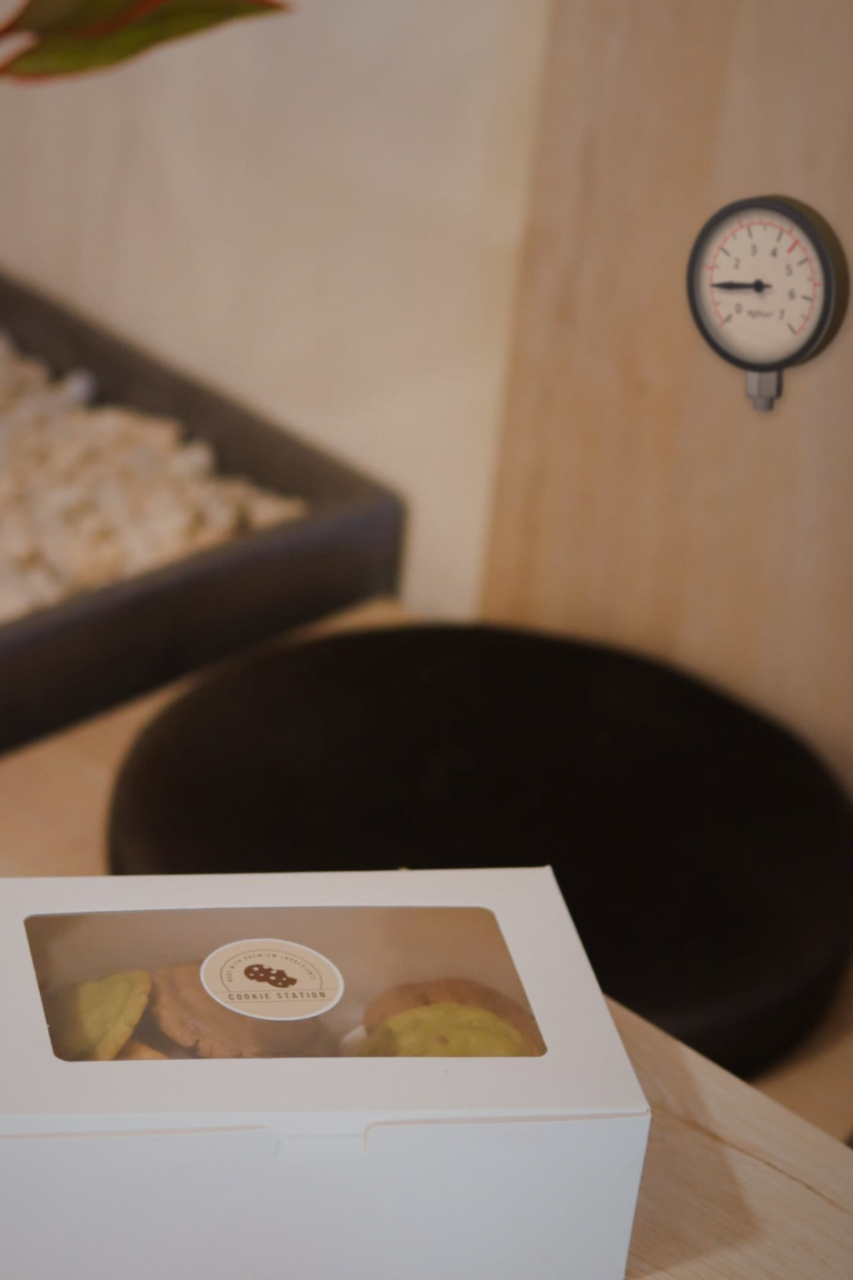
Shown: 1 kg/cm²
